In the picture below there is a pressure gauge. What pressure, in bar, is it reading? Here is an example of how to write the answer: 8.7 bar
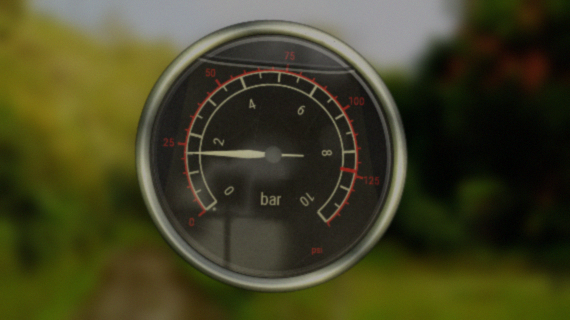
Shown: 1.5 bar
